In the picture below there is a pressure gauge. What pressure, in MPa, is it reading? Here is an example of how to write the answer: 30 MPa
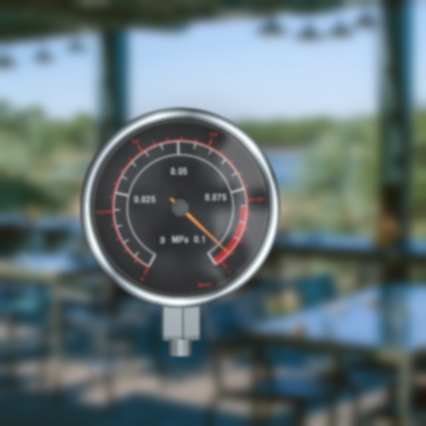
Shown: 0.095 MPa
